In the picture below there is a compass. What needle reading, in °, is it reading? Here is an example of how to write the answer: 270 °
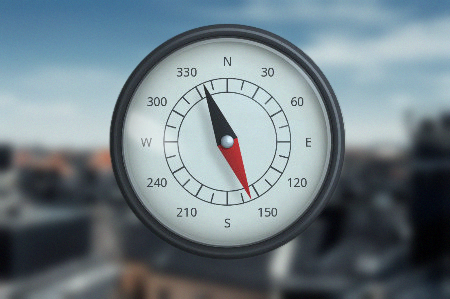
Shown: 157.5 °
